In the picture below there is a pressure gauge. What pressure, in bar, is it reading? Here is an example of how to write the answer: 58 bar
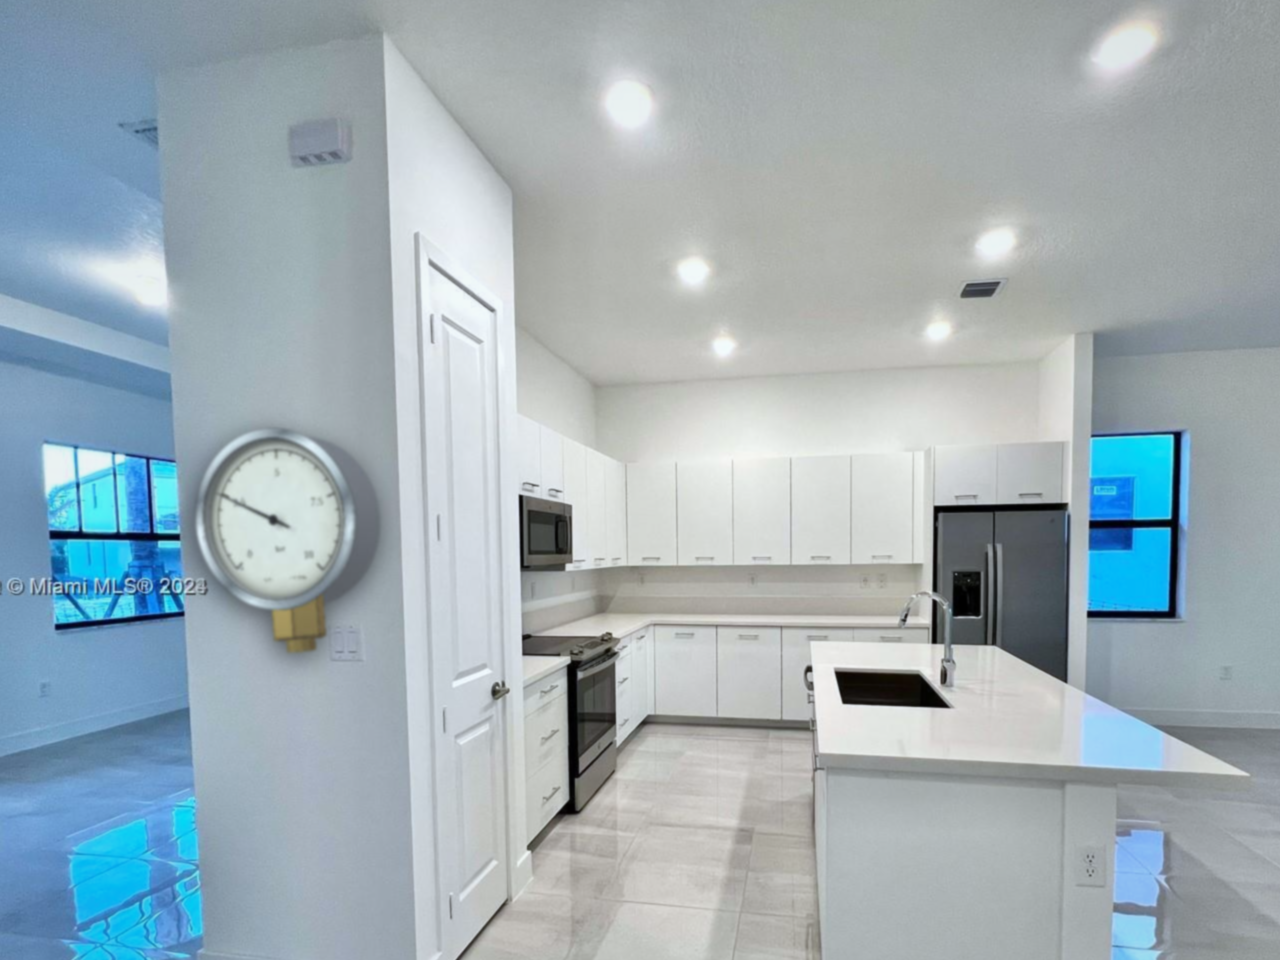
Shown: 2.5 bar
